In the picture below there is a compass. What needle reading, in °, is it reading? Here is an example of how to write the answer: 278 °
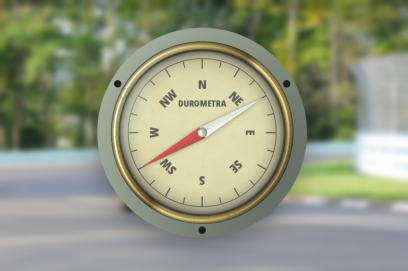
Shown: 240 °
